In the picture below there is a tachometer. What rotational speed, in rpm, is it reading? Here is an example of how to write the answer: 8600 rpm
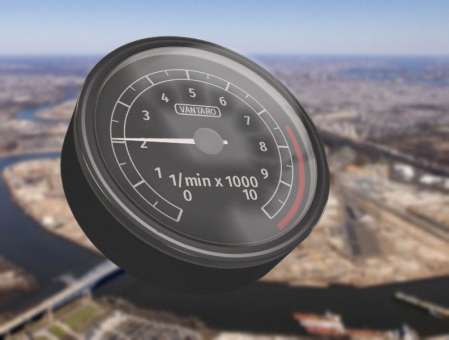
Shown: 2000 rpm
